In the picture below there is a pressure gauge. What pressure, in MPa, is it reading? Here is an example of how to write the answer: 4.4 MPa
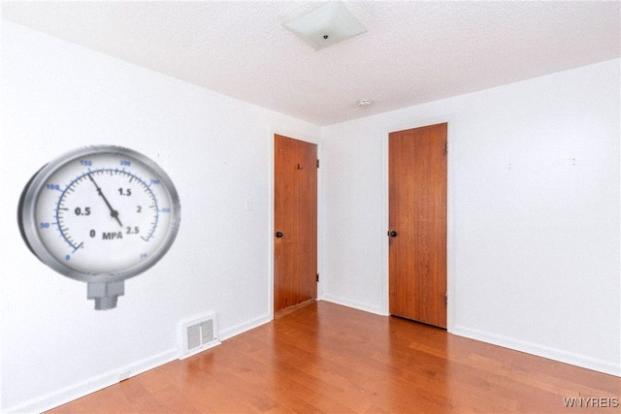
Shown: 1 MPa
